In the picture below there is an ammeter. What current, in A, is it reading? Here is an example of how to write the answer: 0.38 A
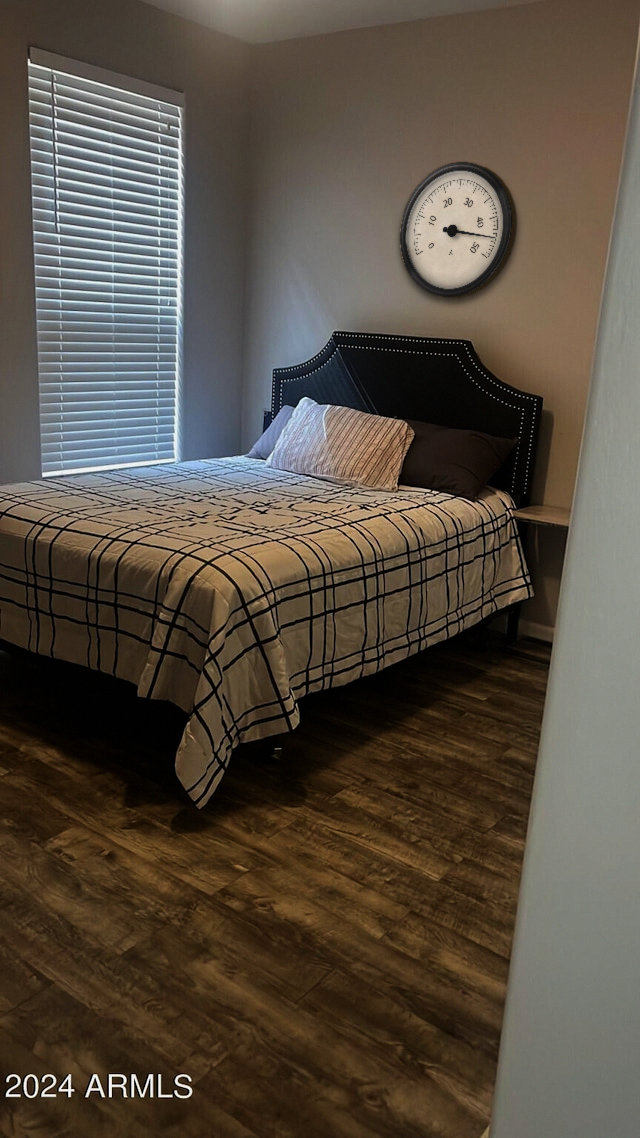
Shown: 45 A
